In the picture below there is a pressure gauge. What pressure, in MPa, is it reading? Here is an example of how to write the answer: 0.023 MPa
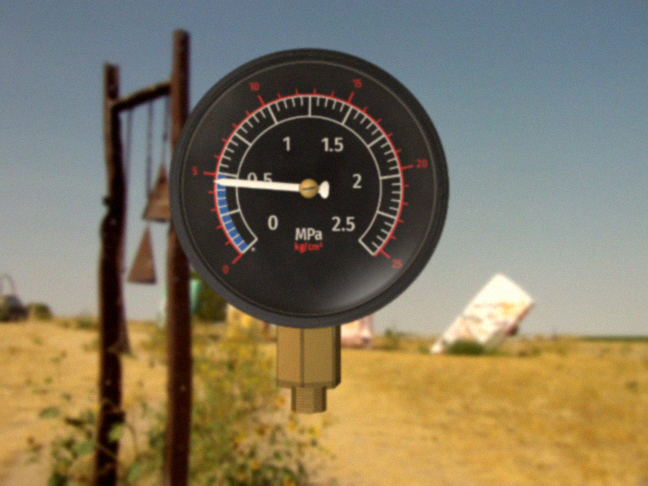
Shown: 0.45 MPa
